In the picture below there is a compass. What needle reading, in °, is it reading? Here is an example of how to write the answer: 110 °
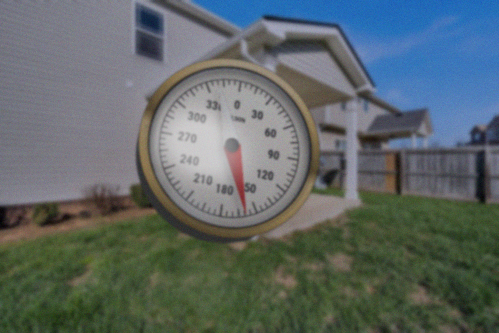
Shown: 160 °
